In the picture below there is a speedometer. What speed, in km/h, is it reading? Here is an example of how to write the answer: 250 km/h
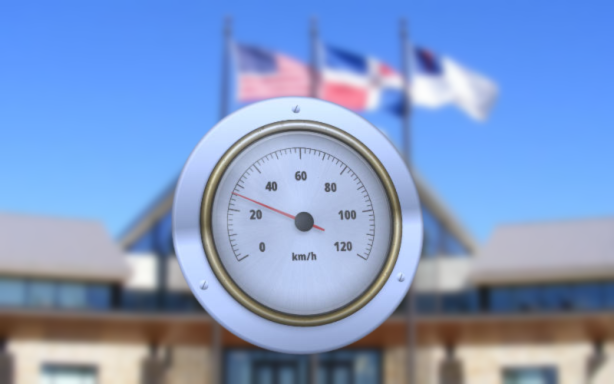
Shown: 26 km/h
